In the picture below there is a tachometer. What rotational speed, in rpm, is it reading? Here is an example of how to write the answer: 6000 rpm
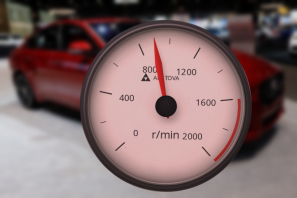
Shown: 900 rpm
